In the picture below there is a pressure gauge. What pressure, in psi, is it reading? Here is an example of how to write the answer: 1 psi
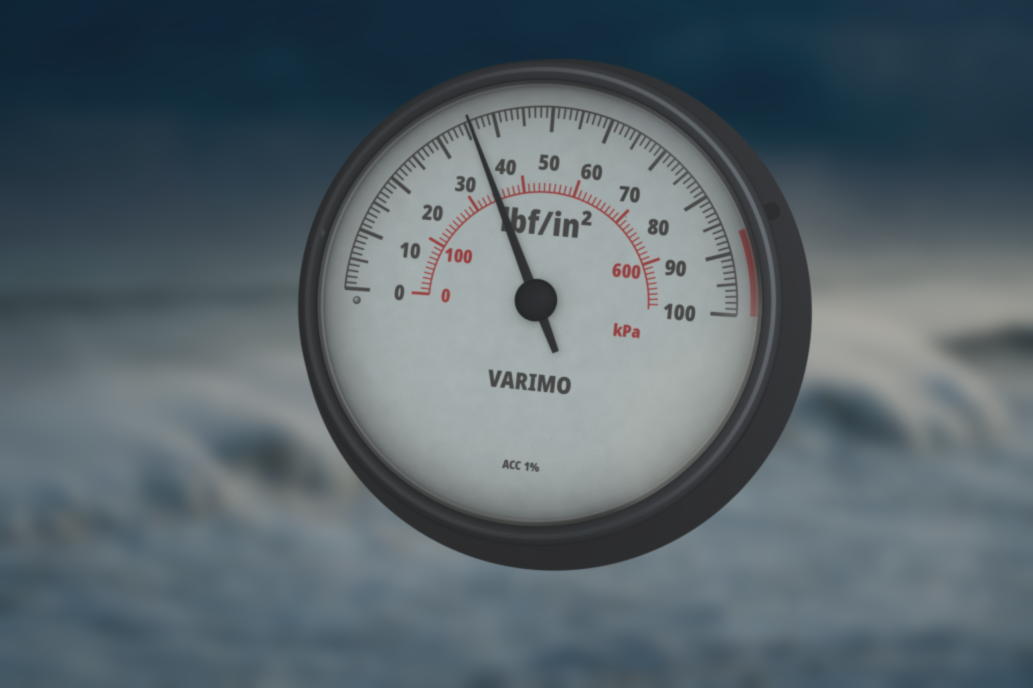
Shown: 36 psi
